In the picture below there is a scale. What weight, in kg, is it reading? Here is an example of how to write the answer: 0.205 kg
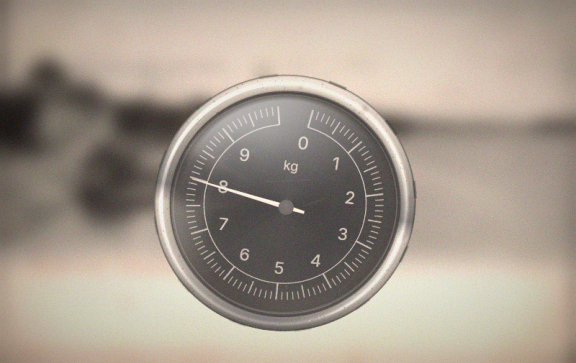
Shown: 8 kg
